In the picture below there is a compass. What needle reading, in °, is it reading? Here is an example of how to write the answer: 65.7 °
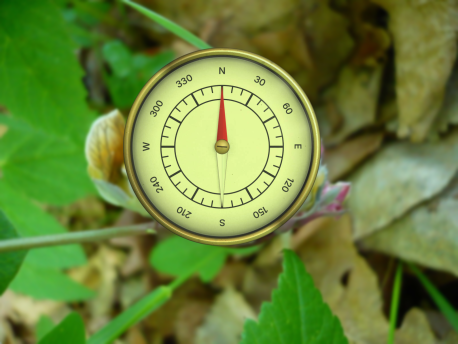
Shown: 0 °
